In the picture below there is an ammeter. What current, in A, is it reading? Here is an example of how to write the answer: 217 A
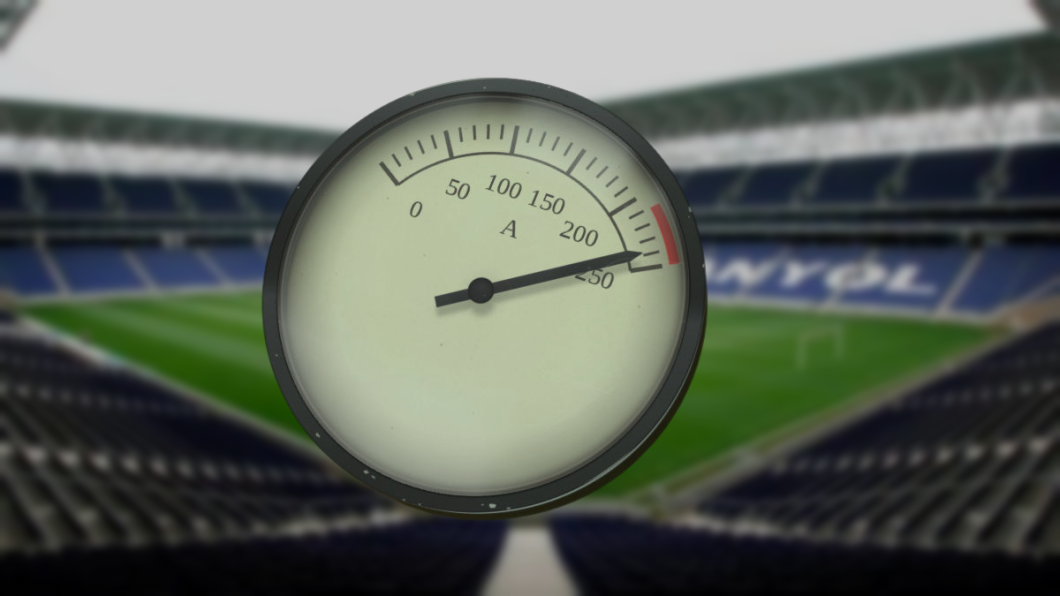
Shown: 240 A
